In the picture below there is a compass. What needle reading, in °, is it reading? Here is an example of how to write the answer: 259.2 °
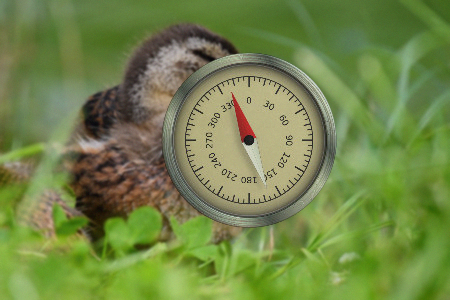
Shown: 340 °
